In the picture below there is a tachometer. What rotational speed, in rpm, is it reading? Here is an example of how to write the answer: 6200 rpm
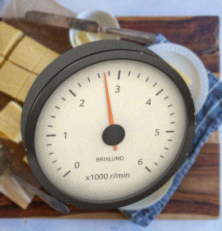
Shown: 2700 rpm
